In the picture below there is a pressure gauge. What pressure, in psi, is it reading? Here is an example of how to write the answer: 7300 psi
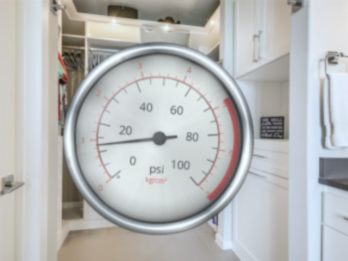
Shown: 12.5 psi
